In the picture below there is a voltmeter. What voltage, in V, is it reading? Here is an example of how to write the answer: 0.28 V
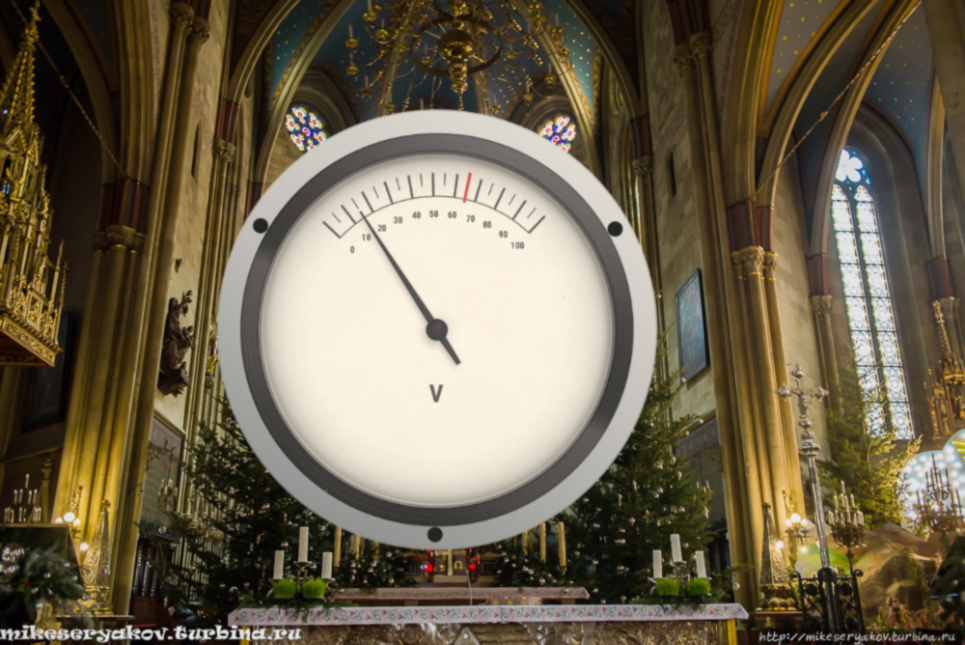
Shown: 15 V
